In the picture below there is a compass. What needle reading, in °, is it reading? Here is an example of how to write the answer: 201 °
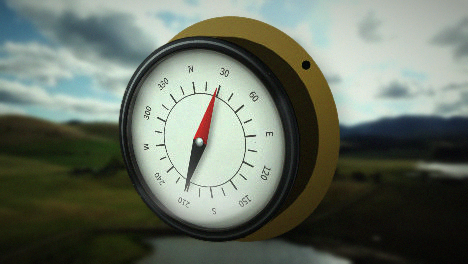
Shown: 30 °
